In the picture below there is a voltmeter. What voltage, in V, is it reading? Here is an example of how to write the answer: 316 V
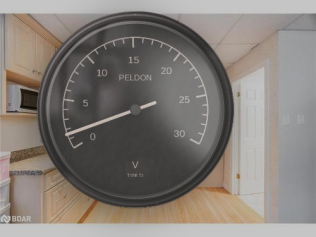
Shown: 1.5 V
